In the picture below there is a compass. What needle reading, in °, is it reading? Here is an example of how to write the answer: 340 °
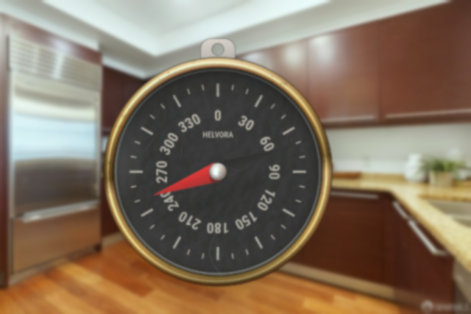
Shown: 250 °
